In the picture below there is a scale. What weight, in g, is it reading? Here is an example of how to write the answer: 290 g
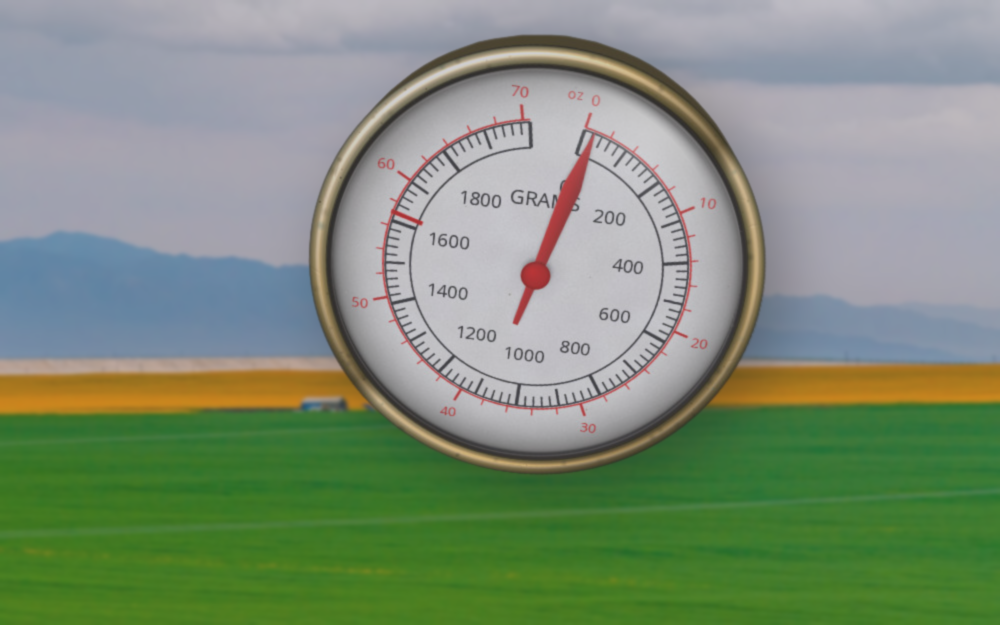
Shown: 20 g
